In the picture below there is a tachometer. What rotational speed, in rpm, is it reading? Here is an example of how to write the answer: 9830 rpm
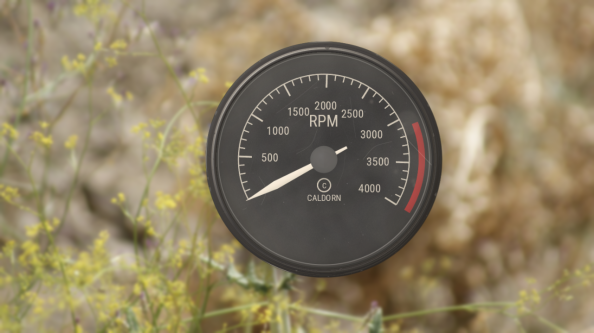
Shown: 0 rpm
